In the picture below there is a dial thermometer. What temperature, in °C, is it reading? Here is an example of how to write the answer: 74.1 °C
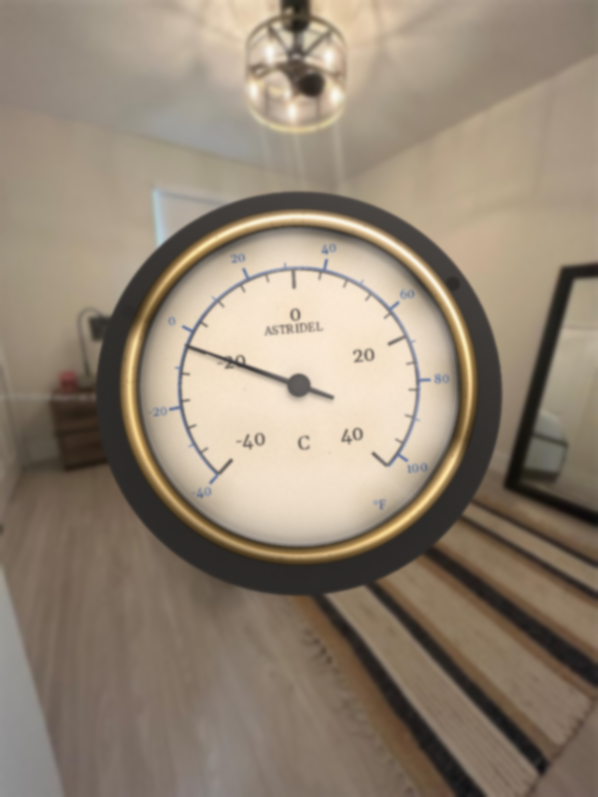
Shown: -20 °C
